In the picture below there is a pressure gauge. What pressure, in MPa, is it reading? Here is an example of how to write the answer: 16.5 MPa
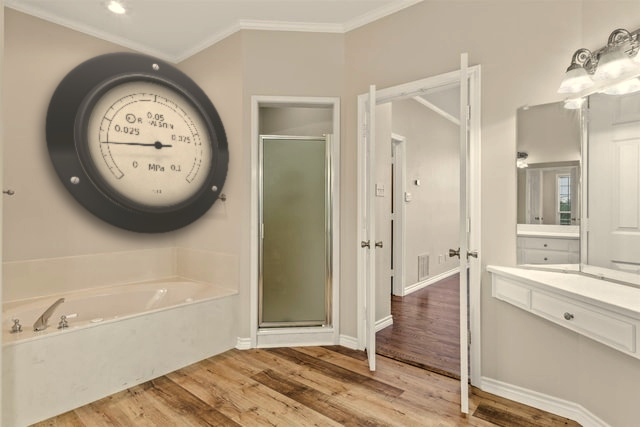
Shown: 0.015 MPa
